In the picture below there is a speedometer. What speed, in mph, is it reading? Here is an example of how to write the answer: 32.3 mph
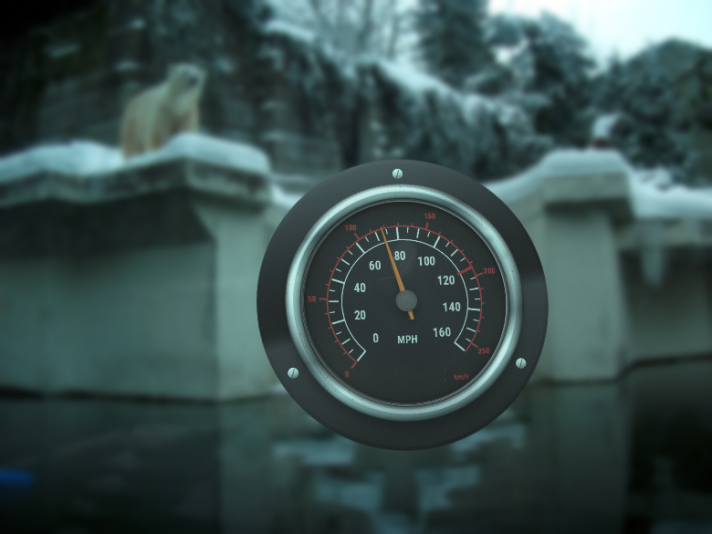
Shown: 72.5 mph
